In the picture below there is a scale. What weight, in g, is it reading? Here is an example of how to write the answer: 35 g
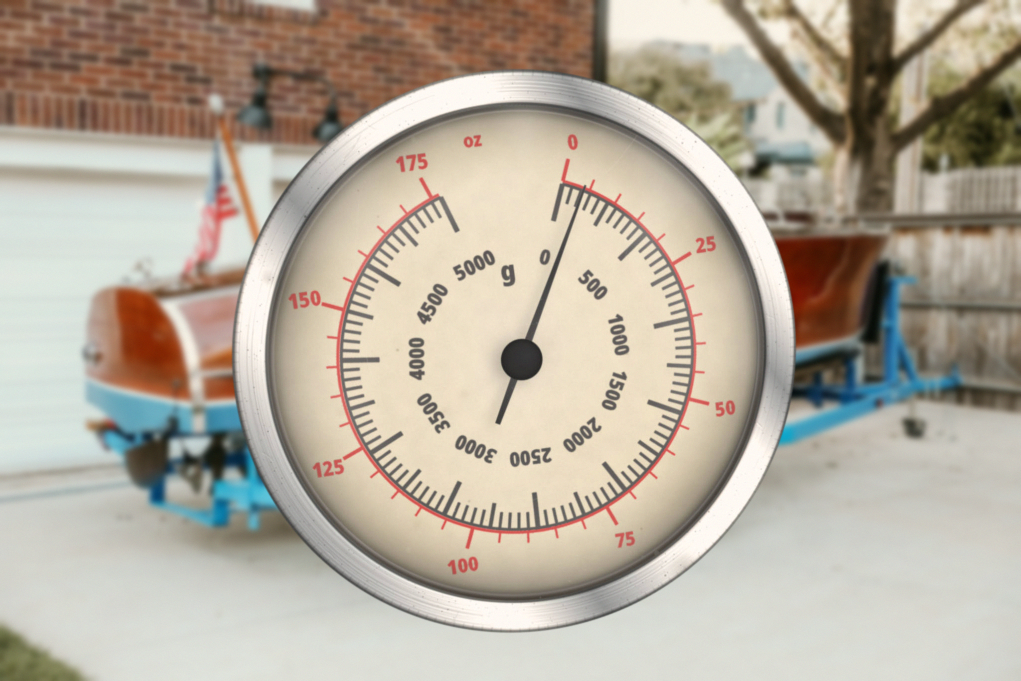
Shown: 100 g
